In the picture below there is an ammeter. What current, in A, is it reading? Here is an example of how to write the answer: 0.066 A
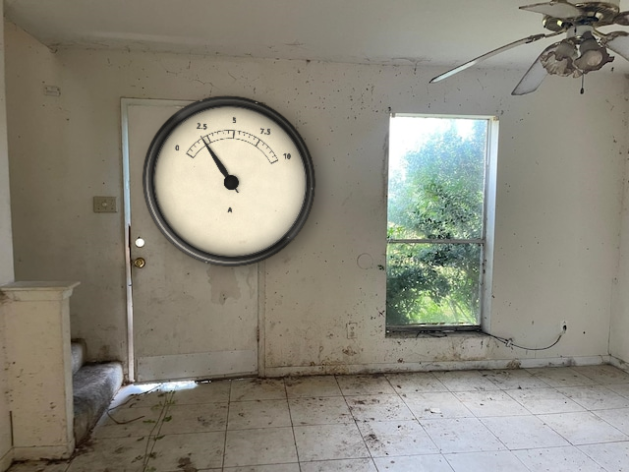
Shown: 2 A
